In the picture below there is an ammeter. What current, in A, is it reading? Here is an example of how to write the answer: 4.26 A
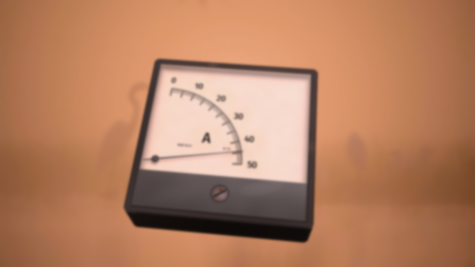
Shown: 45 A
